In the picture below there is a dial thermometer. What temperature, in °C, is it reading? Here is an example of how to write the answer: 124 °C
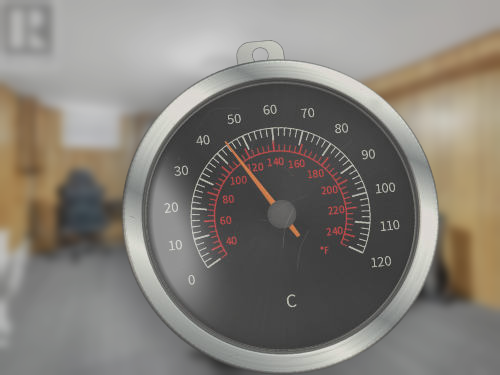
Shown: 44 °C
